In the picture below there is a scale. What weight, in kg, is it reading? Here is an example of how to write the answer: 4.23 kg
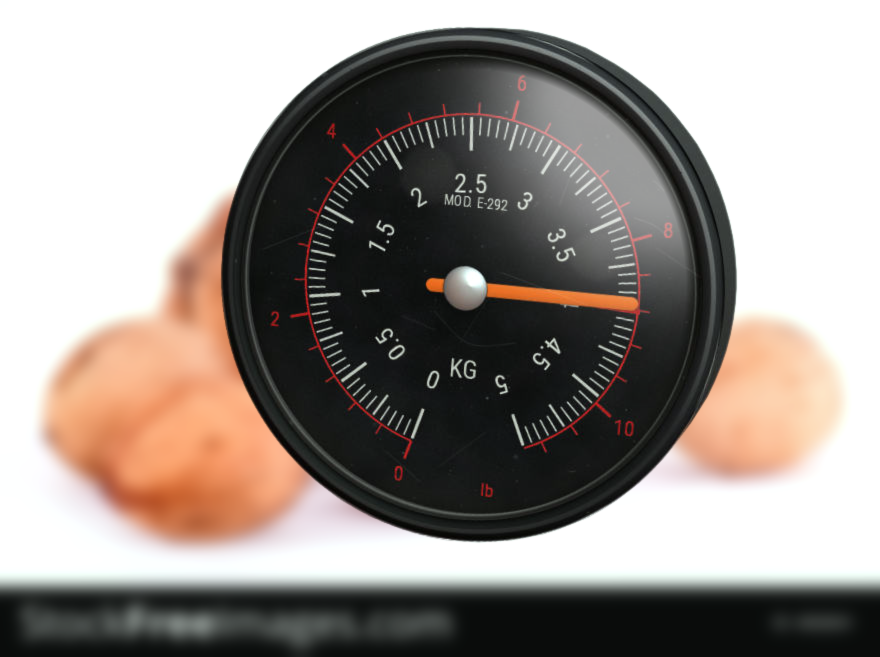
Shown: 3.95 kg
